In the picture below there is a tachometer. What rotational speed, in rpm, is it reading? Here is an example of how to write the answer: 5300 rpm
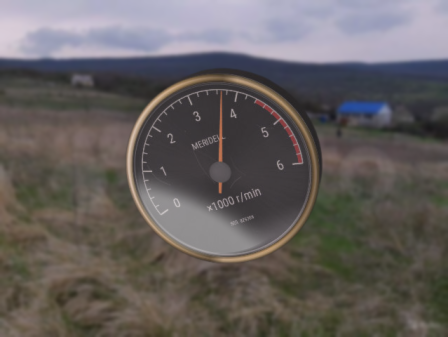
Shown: 3700 rpm
